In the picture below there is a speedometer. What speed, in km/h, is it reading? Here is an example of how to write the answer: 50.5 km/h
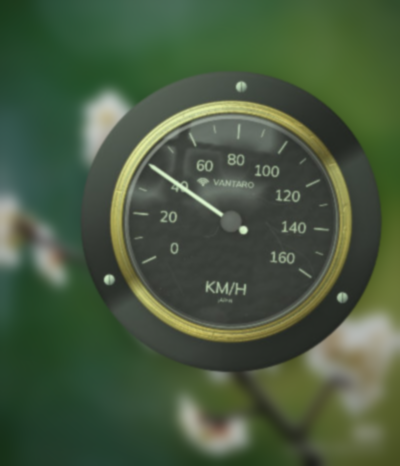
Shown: 40 km/h
